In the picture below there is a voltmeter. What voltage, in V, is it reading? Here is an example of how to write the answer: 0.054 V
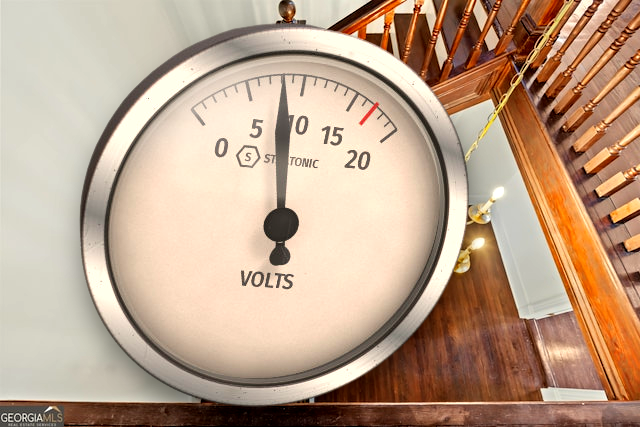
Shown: 8 V
